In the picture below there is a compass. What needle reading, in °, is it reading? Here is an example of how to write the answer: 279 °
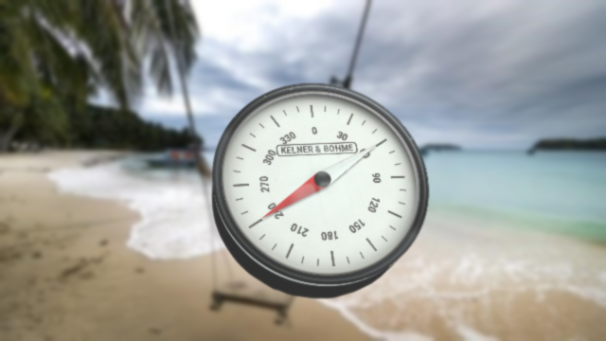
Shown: 240 °
